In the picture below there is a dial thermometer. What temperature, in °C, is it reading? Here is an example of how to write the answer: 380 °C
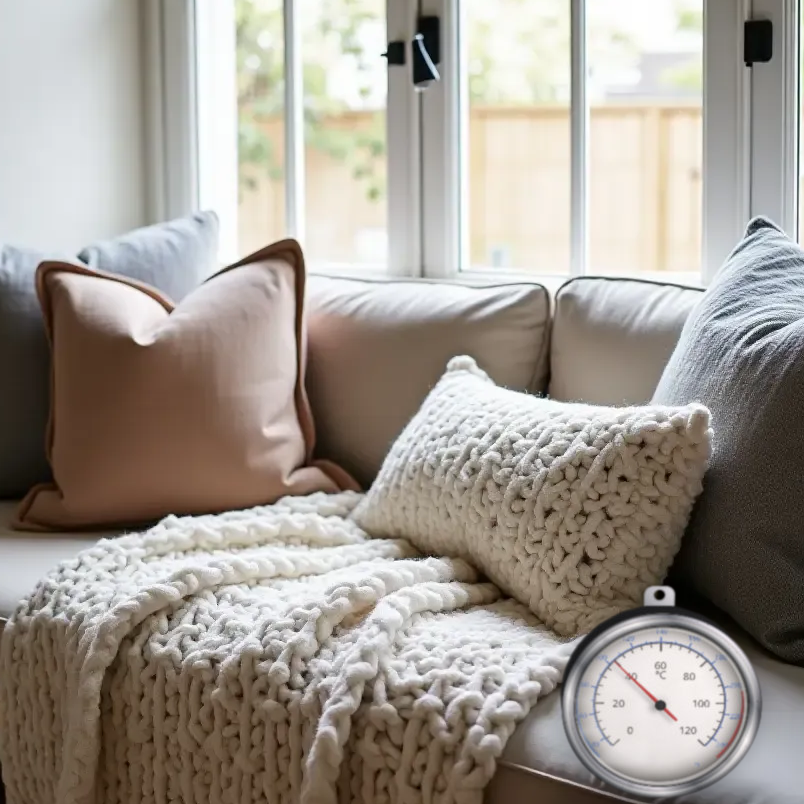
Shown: 40 °C
